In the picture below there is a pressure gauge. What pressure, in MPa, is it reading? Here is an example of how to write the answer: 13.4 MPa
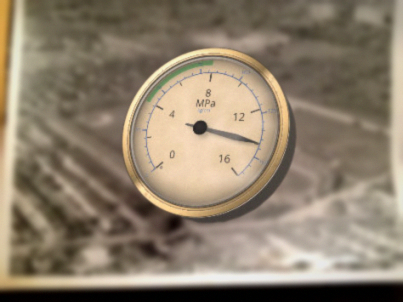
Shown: 14 MPa
